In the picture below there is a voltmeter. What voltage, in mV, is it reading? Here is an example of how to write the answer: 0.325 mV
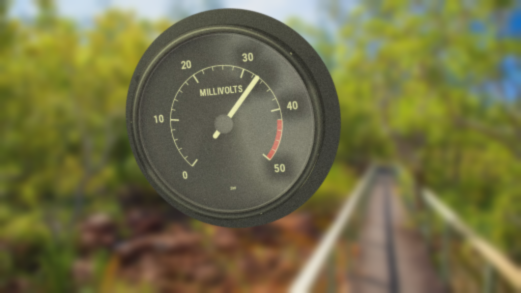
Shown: 33 mV
